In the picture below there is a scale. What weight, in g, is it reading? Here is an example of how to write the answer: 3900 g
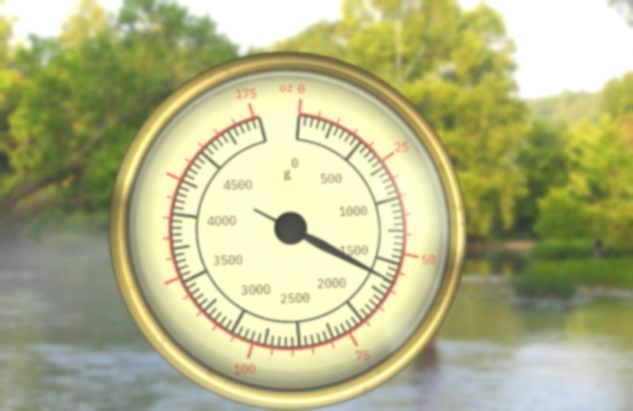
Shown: 1650 g
